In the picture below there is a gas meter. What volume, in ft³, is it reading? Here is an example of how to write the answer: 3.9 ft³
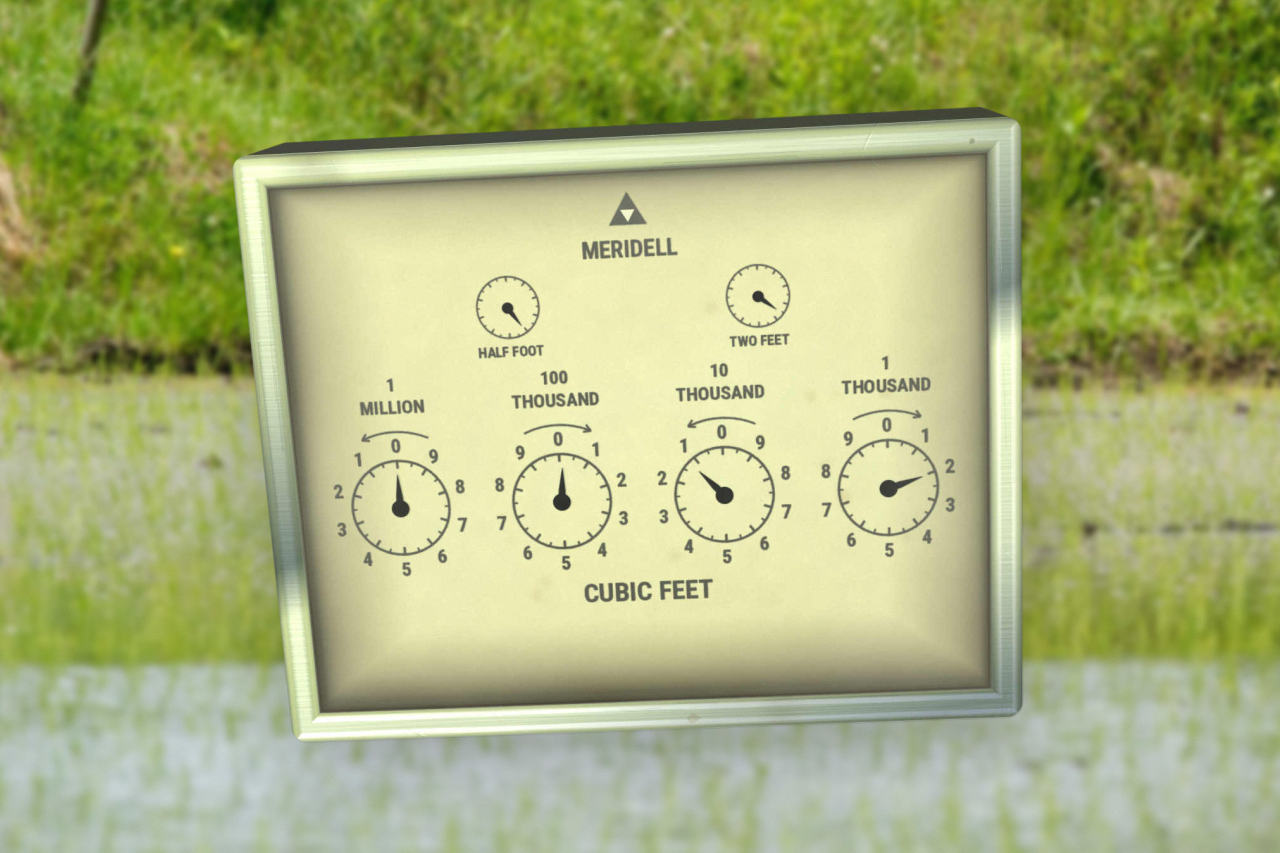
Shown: 1200 ft³
